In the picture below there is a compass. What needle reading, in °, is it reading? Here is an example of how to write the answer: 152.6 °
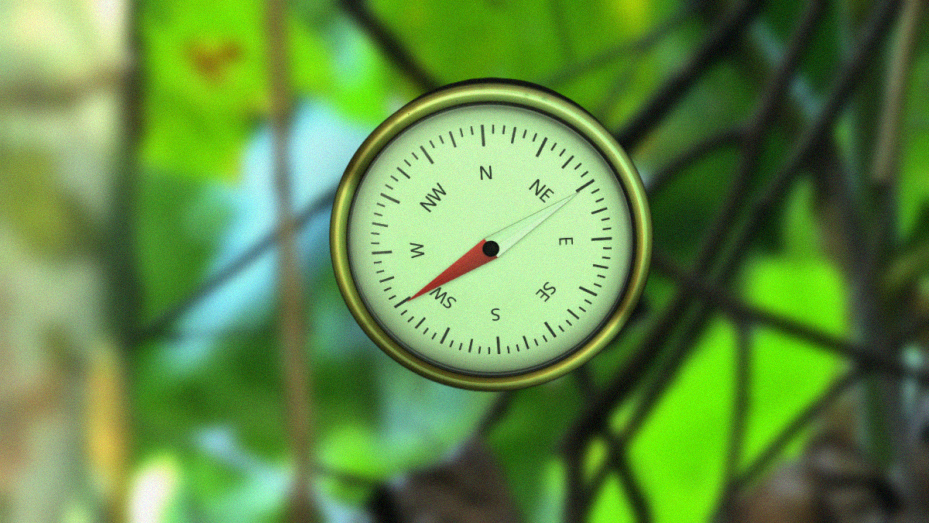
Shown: 240 °
